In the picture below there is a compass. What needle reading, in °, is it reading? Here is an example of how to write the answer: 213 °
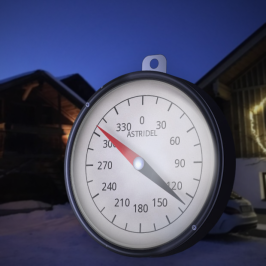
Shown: 307.5 °
